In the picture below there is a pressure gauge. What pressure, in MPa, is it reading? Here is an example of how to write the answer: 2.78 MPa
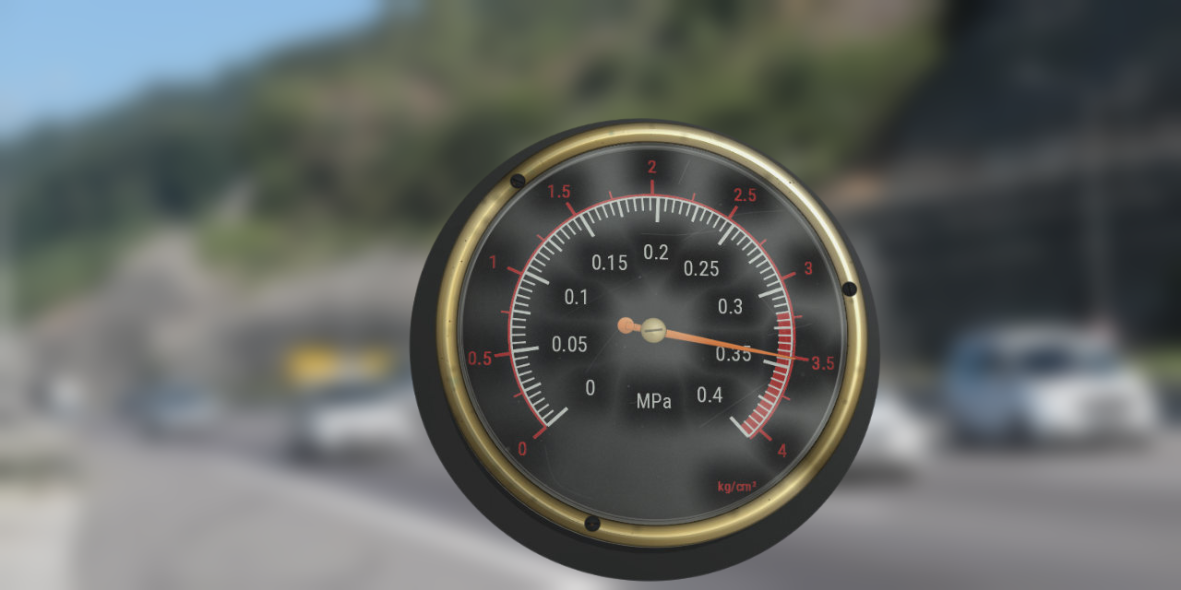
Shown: 0.345 MPa
